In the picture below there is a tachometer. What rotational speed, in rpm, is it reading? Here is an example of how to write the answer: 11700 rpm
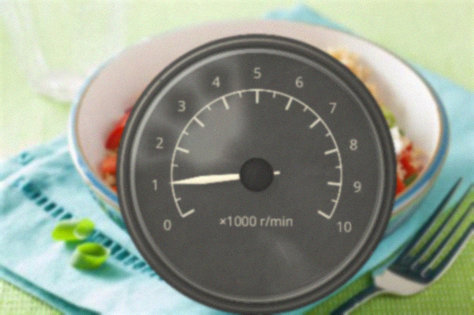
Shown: 1000 rpm
